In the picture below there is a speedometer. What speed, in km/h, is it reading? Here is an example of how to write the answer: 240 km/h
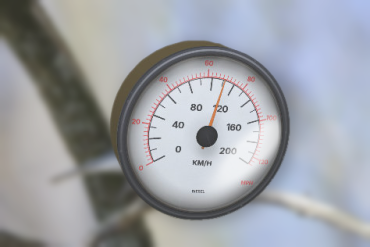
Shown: 110 km/h
